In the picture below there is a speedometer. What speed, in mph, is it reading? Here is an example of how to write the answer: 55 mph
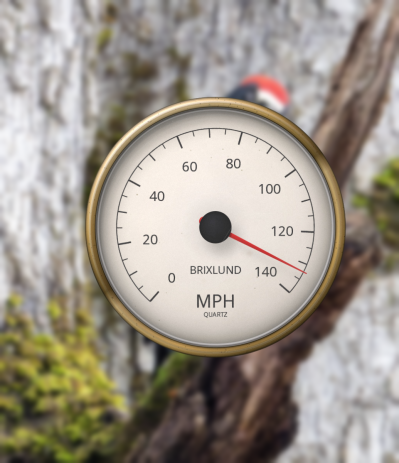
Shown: 132.5 mph
